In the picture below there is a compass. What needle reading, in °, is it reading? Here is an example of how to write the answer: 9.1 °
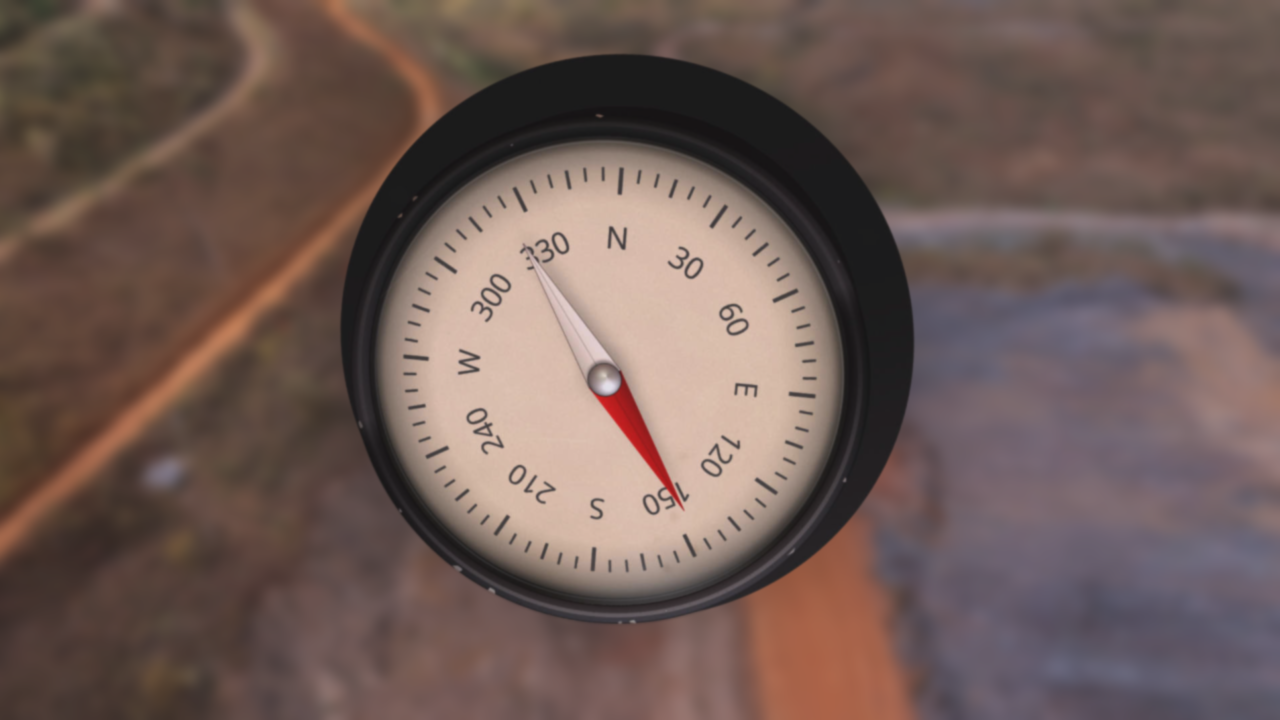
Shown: 145 °
